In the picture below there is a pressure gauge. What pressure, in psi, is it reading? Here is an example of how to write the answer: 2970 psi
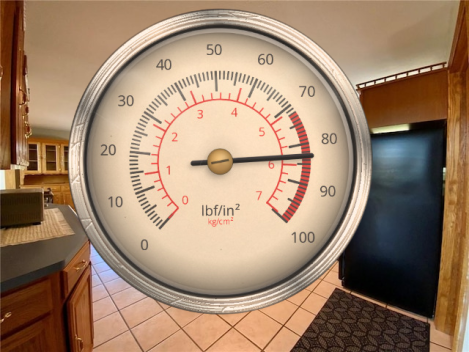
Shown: 83 psi
